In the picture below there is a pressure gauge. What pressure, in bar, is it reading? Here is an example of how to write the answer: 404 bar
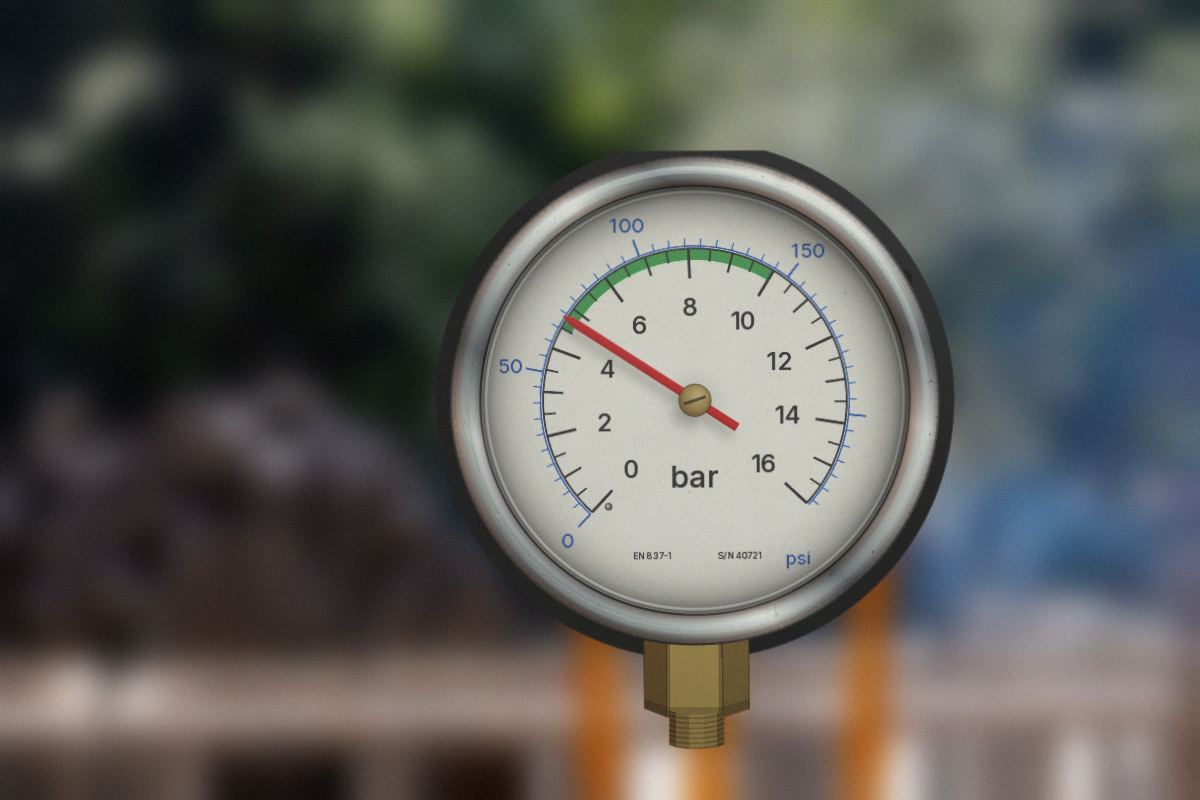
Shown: 4.75 bar
